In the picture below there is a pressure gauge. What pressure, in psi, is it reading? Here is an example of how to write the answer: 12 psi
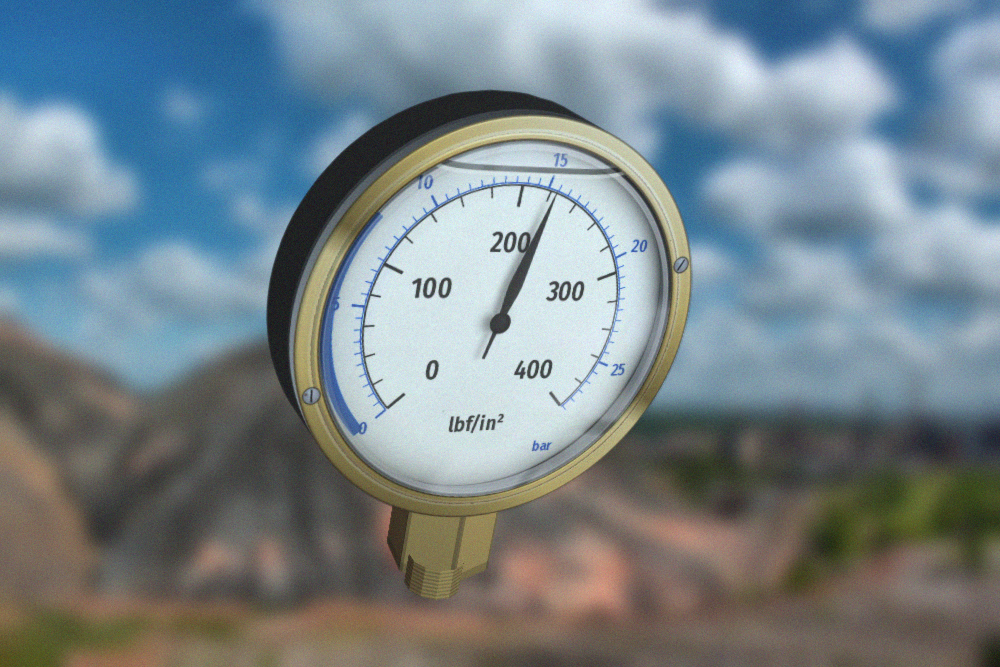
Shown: 220 psi
